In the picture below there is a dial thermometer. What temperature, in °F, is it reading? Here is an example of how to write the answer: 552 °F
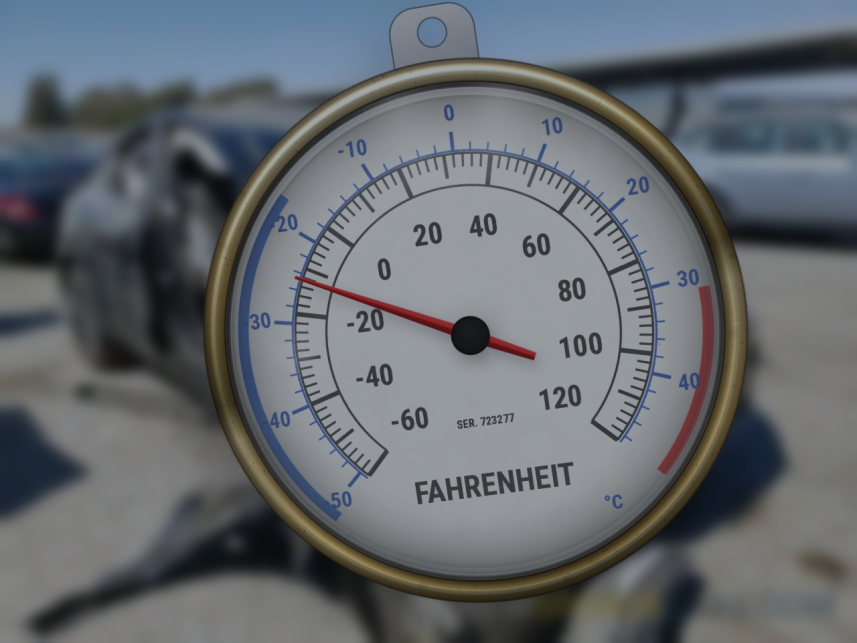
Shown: -12 °F
